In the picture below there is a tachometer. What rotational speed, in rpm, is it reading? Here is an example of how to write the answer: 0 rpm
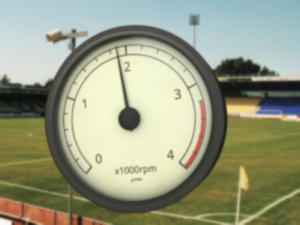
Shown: 1900 rpm
